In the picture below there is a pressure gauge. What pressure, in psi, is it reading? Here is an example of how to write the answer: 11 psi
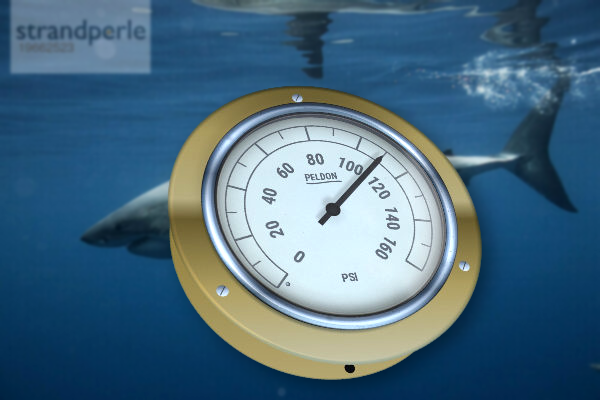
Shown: 110 psi
